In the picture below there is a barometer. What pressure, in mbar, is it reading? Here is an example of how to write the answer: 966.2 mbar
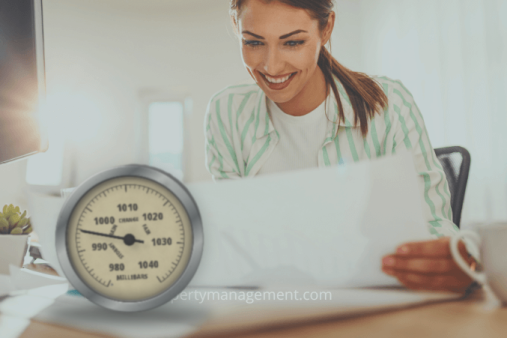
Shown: 995 mbar
